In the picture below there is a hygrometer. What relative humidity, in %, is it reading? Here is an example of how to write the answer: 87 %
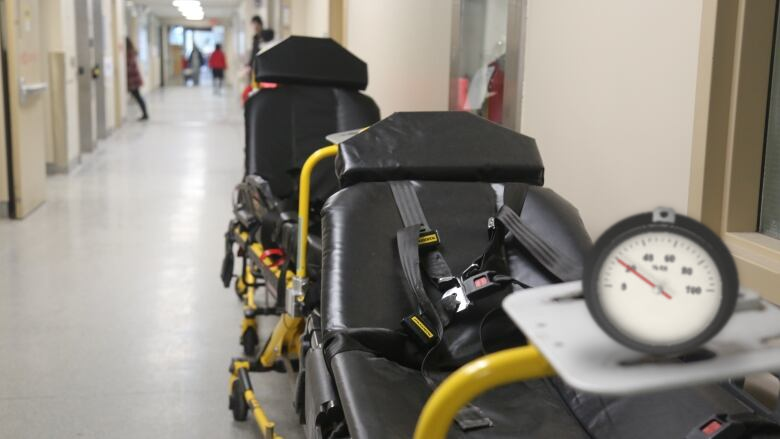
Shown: 20 %
